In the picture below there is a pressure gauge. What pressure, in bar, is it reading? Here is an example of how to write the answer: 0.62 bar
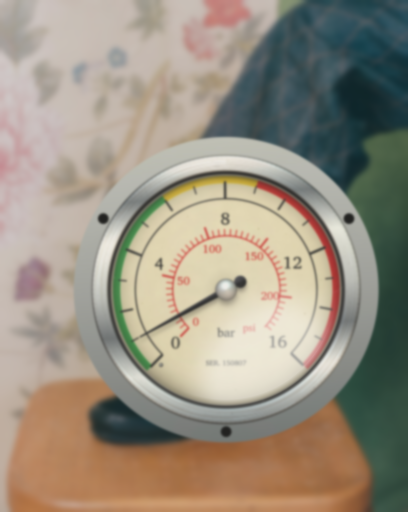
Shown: 1 bar
